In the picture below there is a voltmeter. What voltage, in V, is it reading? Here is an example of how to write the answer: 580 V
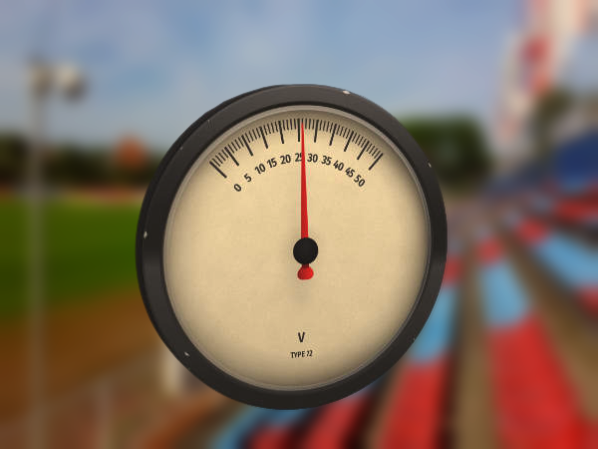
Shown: 25 V
